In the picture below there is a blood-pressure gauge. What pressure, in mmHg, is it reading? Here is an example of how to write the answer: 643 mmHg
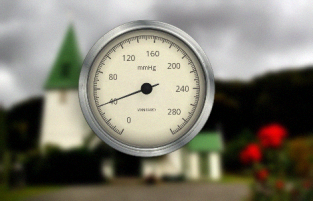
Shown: 40 mmHg
